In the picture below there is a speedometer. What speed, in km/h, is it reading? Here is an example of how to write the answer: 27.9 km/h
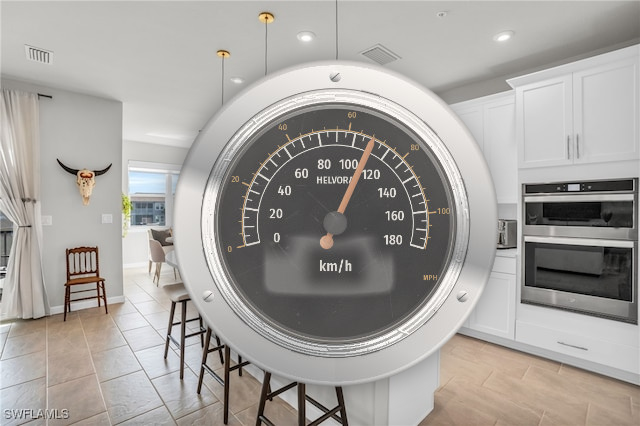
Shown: 110 km/h
